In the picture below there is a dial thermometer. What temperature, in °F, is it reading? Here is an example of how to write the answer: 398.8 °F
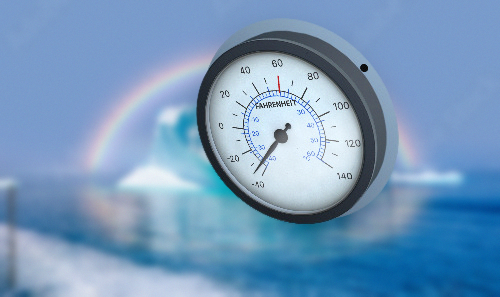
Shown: -35 °F
